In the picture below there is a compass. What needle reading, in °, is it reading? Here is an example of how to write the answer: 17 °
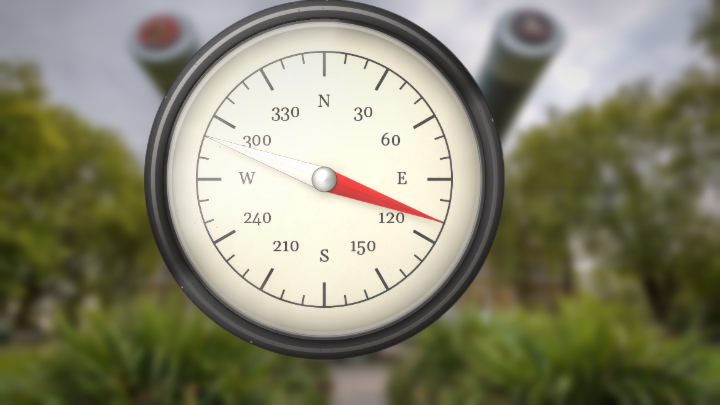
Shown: 110 °
